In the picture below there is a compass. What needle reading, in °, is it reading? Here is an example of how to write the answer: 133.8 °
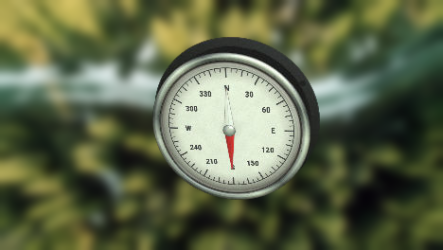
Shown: 180 °
